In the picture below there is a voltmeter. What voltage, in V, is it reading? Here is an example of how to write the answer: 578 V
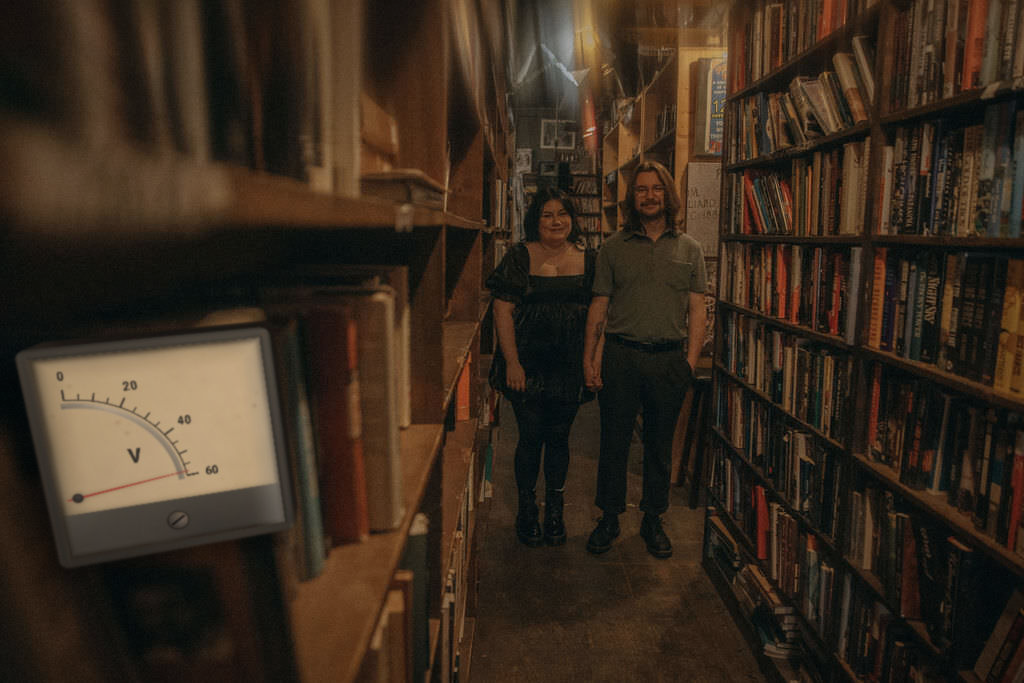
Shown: 57.5 V
